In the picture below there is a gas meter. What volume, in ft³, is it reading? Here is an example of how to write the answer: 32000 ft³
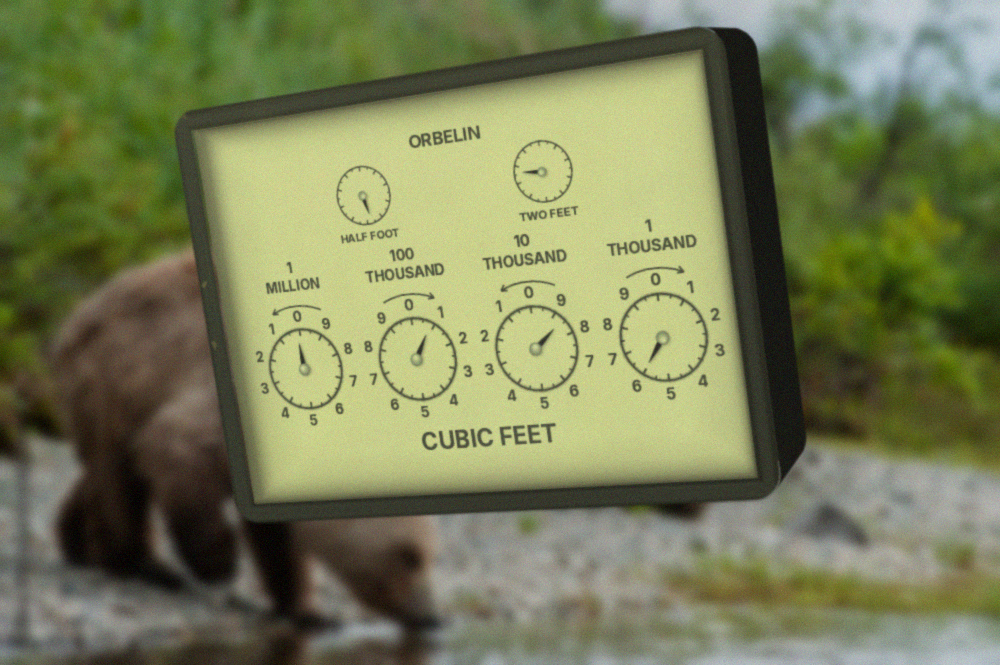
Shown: 8600 ft³
